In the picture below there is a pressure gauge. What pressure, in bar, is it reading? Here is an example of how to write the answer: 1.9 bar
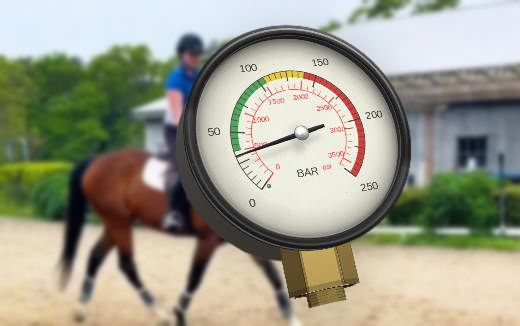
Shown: 30 bar
